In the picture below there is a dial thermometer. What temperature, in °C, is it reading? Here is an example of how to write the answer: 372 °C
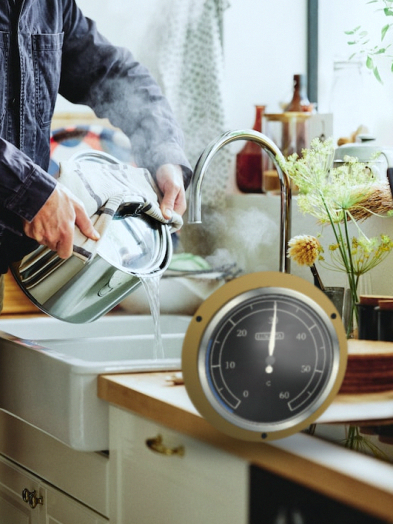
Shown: 30 °C
